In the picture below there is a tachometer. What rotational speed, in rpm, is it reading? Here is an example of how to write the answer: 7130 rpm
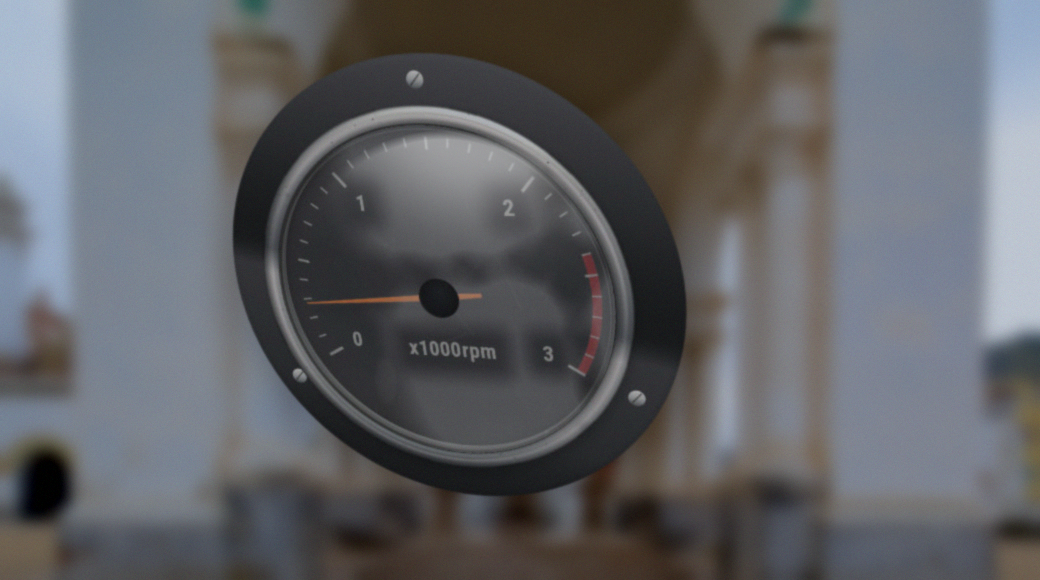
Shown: 300 rpm
